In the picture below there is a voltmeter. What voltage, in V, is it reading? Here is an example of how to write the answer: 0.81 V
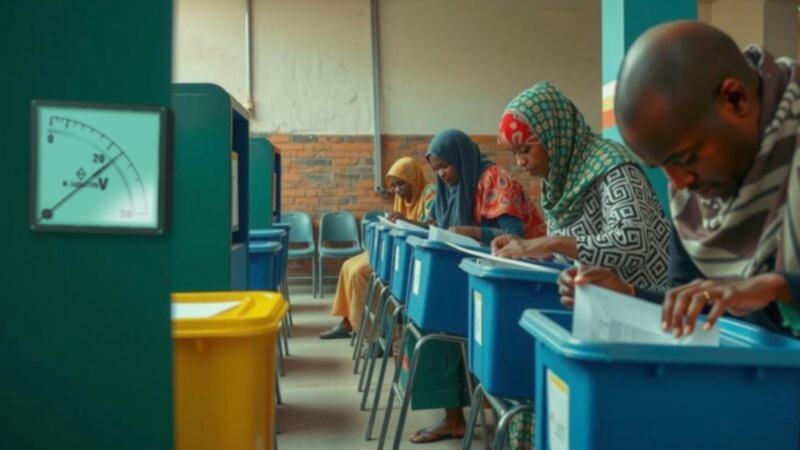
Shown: 22 V
